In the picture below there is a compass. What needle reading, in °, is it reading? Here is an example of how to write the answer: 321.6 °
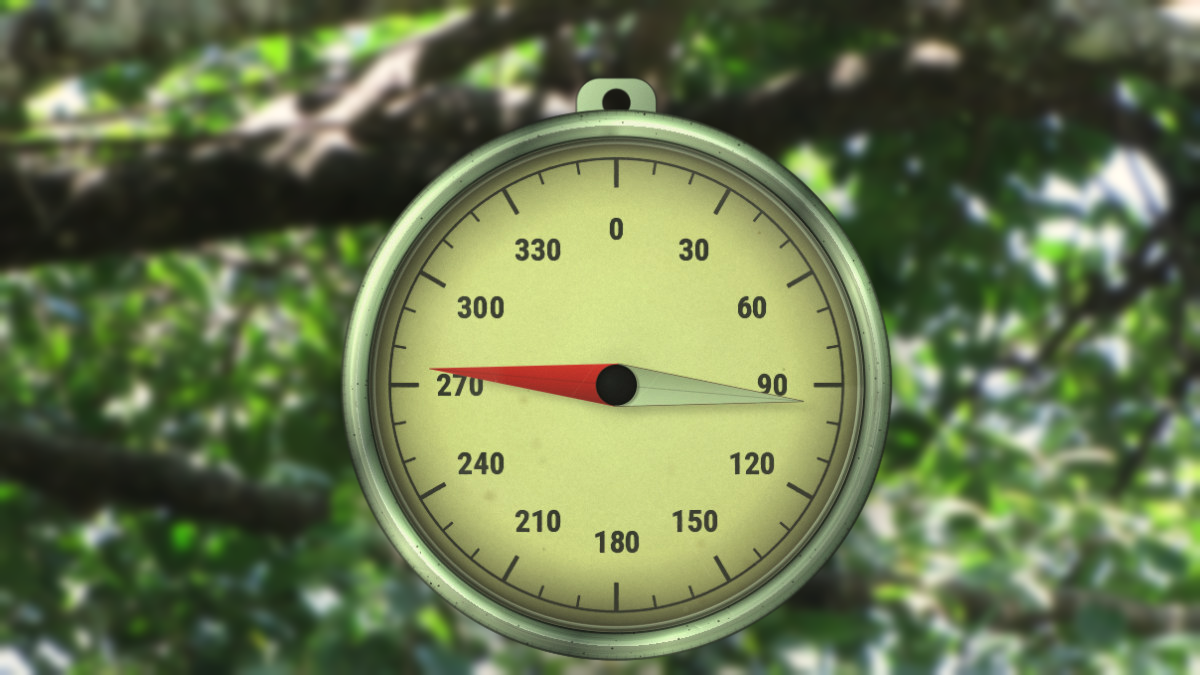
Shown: 275 °
